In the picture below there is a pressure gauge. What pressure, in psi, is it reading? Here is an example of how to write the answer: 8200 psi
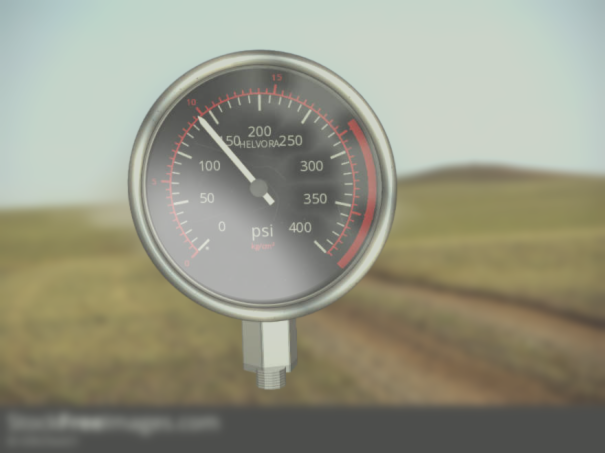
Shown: 140 psi
